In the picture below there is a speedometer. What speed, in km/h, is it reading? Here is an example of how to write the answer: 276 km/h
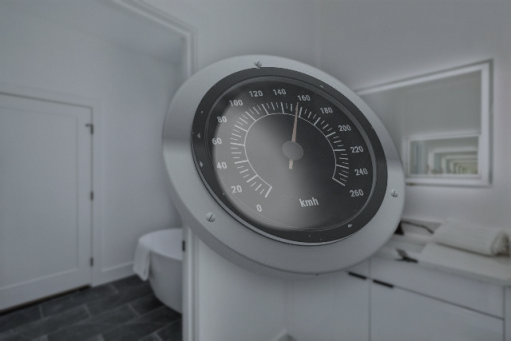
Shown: 155 km/h
